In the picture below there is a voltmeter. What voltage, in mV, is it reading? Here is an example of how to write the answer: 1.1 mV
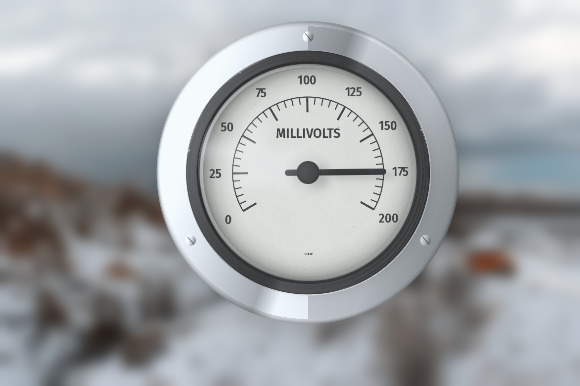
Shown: 175 mV
